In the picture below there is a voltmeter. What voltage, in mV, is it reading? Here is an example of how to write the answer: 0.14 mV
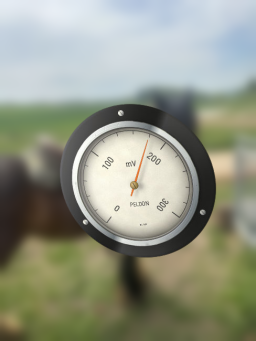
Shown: 180 mV
